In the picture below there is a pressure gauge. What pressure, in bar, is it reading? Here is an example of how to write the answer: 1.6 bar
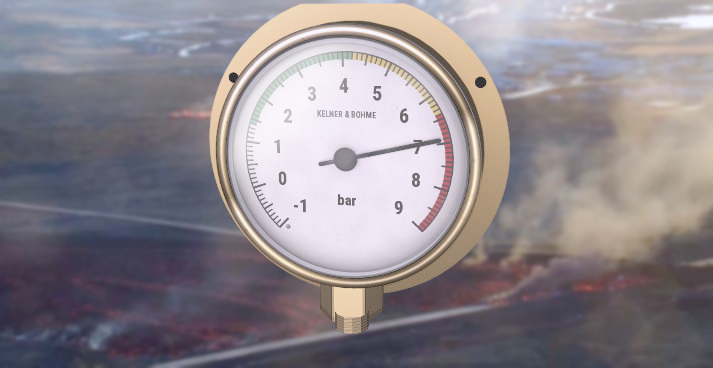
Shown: 6.9 bar
